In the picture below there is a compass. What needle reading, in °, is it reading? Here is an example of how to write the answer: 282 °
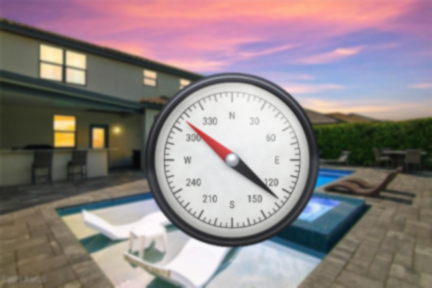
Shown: 310 °
